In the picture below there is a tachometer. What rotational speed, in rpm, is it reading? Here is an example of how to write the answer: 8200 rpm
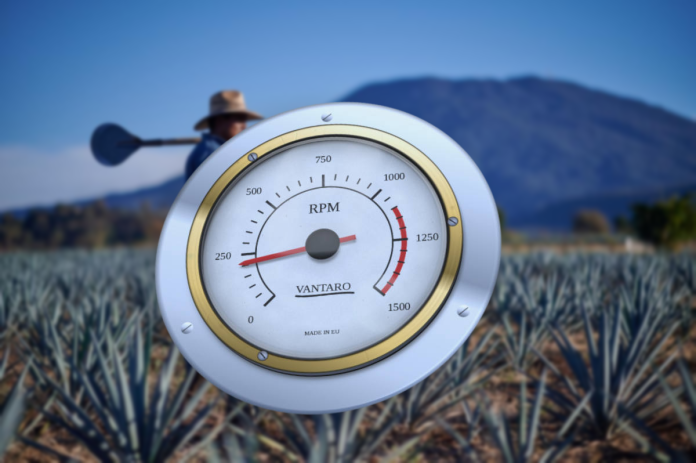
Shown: 200 rpm
